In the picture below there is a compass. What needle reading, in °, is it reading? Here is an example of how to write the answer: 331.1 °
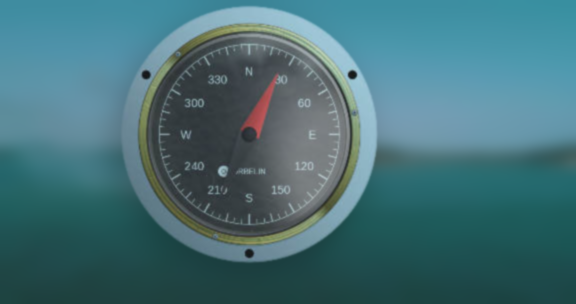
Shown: 25 °
